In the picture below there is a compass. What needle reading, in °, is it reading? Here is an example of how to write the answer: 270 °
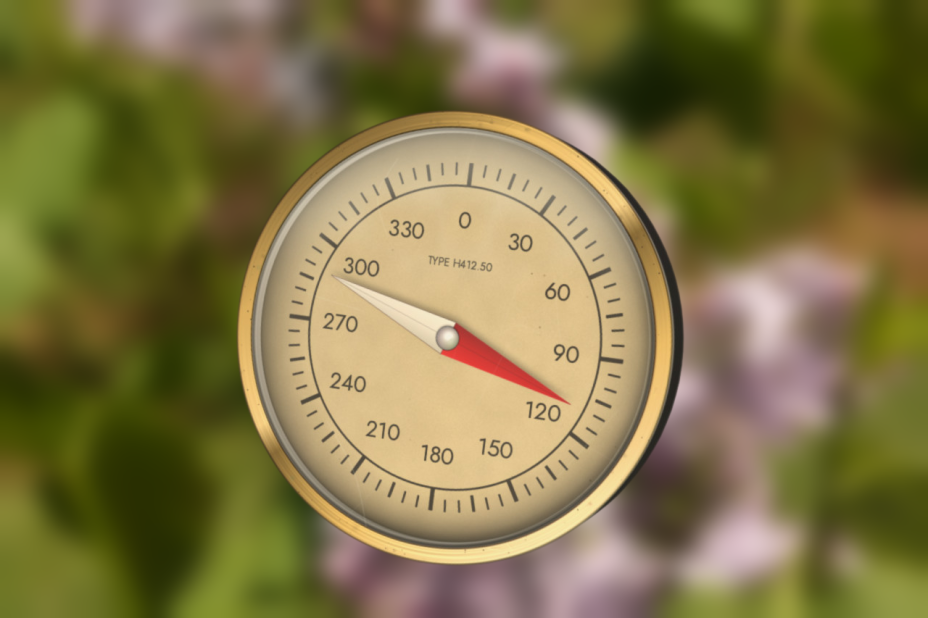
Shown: 110 °
